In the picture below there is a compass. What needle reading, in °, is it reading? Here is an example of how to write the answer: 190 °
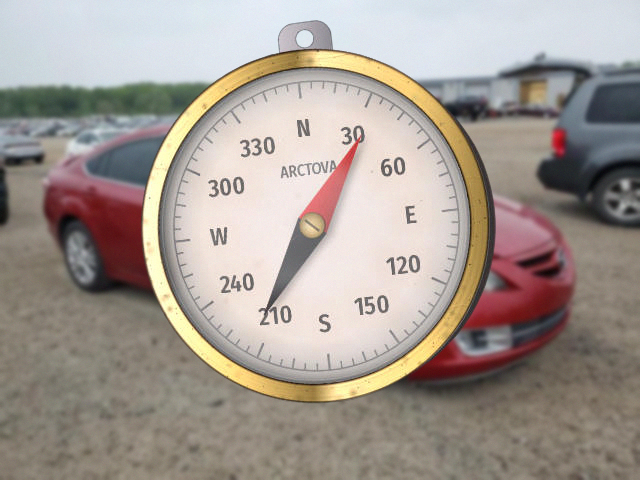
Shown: 35 °
